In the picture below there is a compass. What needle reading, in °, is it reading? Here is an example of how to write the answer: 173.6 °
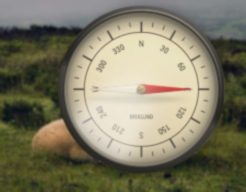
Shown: 90 °
